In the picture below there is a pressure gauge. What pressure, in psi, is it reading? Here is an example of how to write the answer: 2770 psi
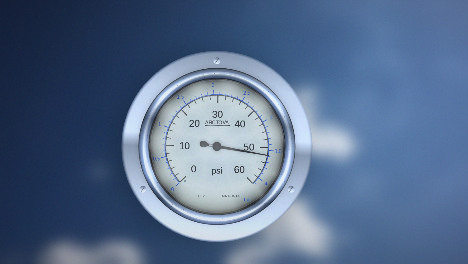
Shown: 52 psi
